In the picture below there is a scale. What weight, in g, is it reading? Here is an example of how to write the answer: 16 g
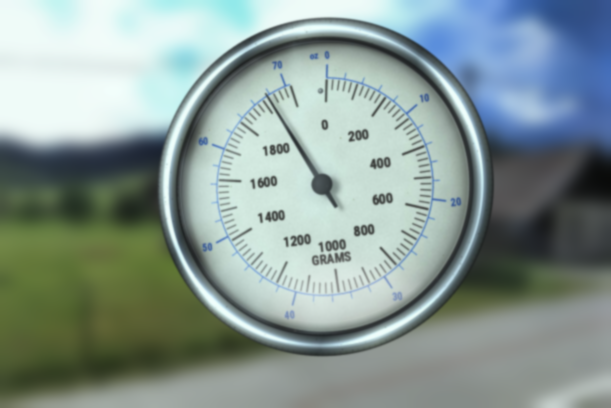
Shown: 1920 g
